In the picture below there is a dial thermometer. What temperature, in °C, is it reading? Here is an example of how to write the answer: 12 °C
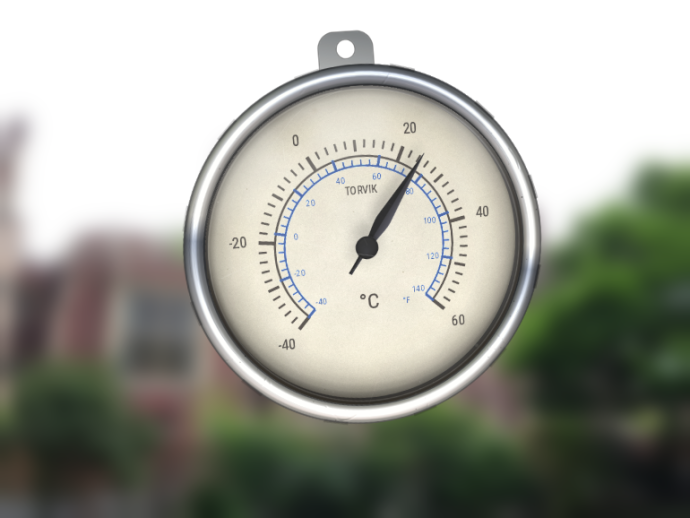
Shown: 24 °C
